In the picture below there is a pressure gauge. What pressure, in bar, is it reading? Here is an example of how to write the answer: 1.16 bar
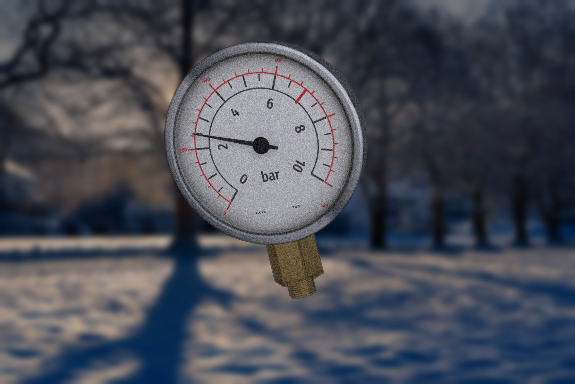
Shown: 2.5 bar
